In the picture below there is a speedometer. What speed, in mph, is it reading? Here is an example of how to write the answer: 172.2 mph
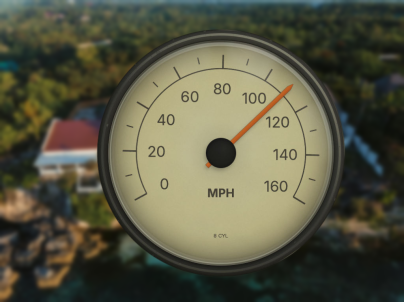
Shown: 110 mph
